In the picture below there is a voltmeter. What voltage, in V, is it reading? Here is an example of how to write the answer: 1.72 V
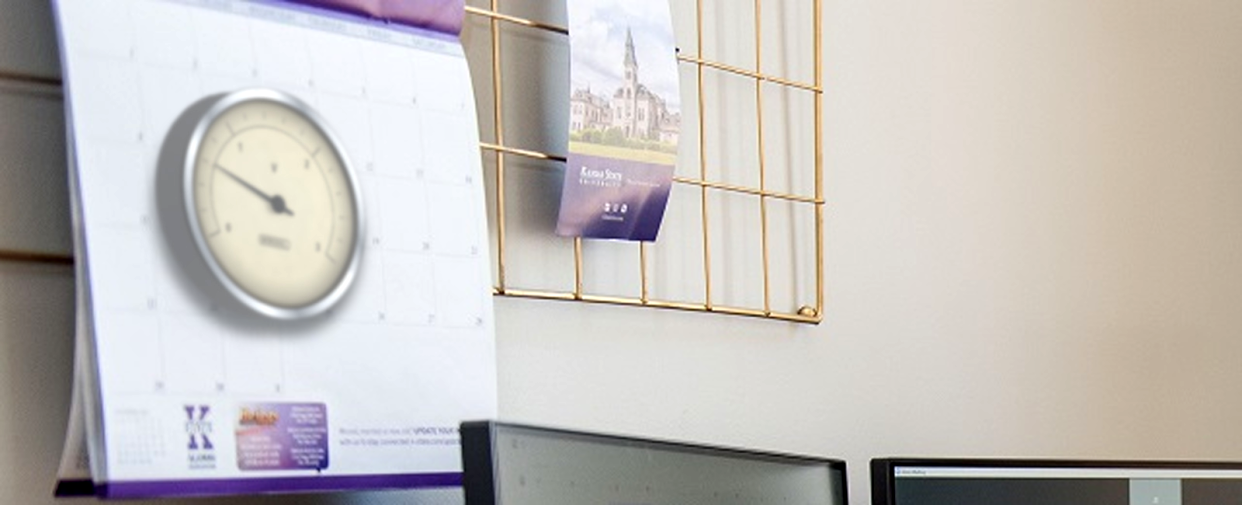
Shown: 0.6 V
